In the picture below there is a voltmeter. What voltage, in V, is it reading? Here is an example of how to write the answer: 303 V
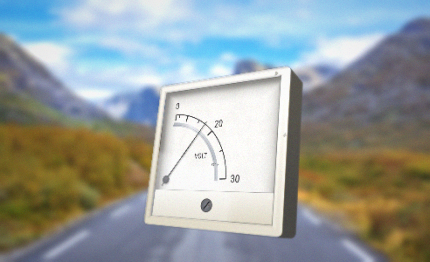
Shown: 17.5 V
